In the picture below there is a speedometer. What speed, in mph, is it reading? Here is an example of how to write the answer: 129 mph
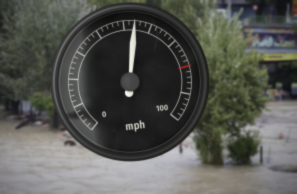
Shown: 54 mph
